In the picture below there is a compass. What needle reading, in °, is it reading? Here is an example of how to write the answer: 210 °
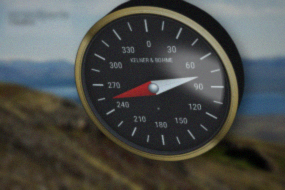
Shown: 255 °
